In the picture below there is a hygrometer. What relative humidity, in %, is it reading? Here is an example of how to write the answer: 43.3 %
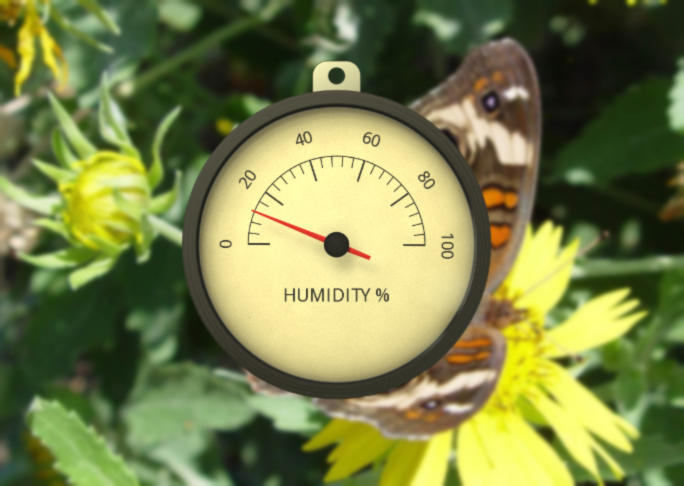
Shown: 12 %
